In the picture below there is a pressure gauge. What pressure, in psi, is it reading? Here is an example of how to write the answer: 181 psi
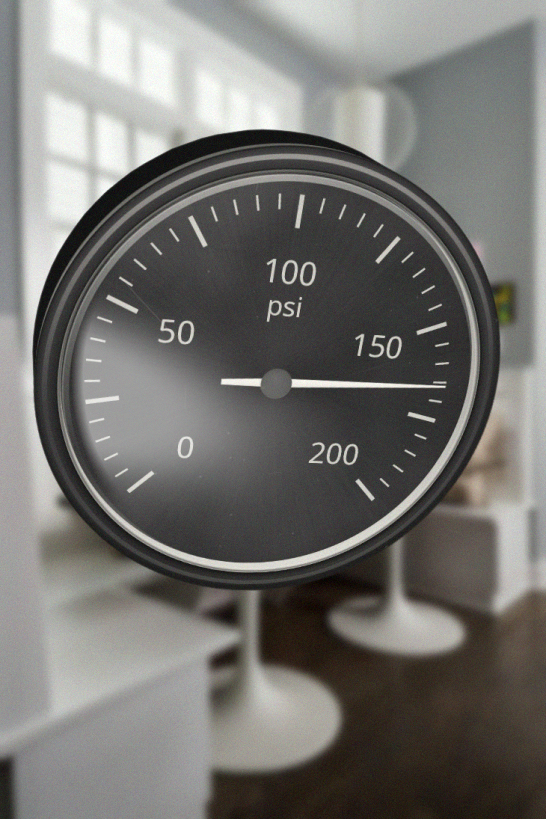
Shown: 165 psi
